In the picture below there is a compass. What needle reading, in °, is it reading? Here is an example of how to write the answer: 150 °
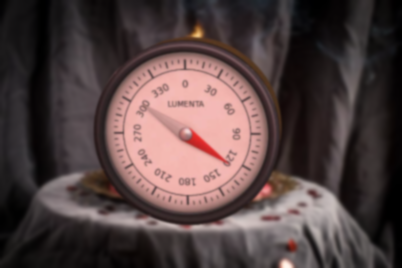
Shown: 125 °
